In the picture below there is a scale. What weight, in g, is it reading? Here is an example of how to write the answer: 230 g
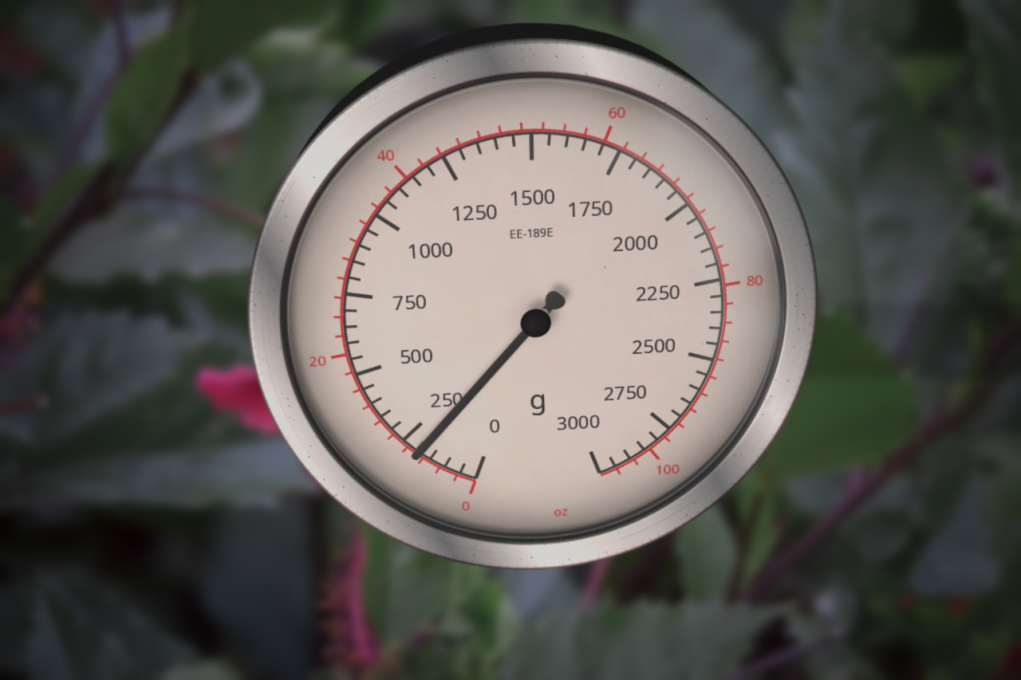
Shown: 200 g
